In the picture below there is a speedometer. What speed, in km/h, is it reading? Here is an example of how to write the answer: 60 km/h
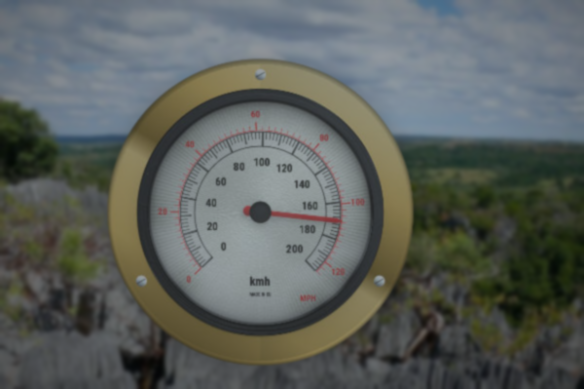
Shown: 170 km/h
